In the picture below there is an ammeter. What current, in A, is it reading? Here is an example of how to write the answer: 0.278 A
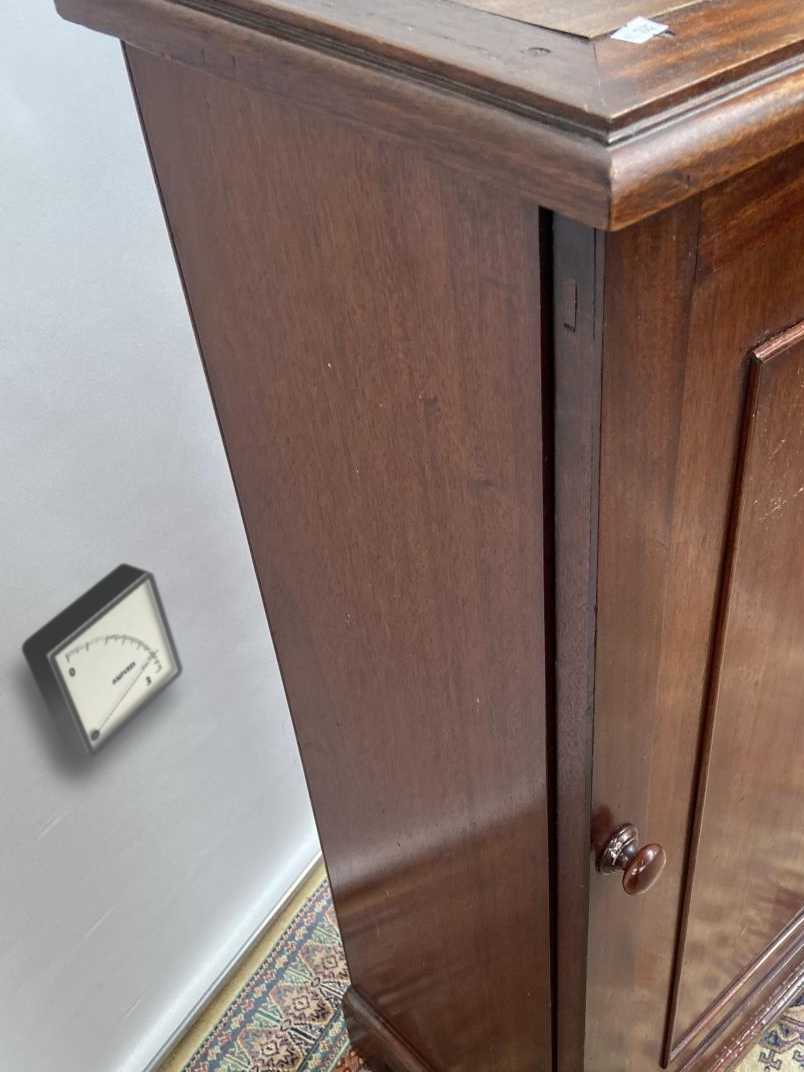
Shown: 2.5 A
